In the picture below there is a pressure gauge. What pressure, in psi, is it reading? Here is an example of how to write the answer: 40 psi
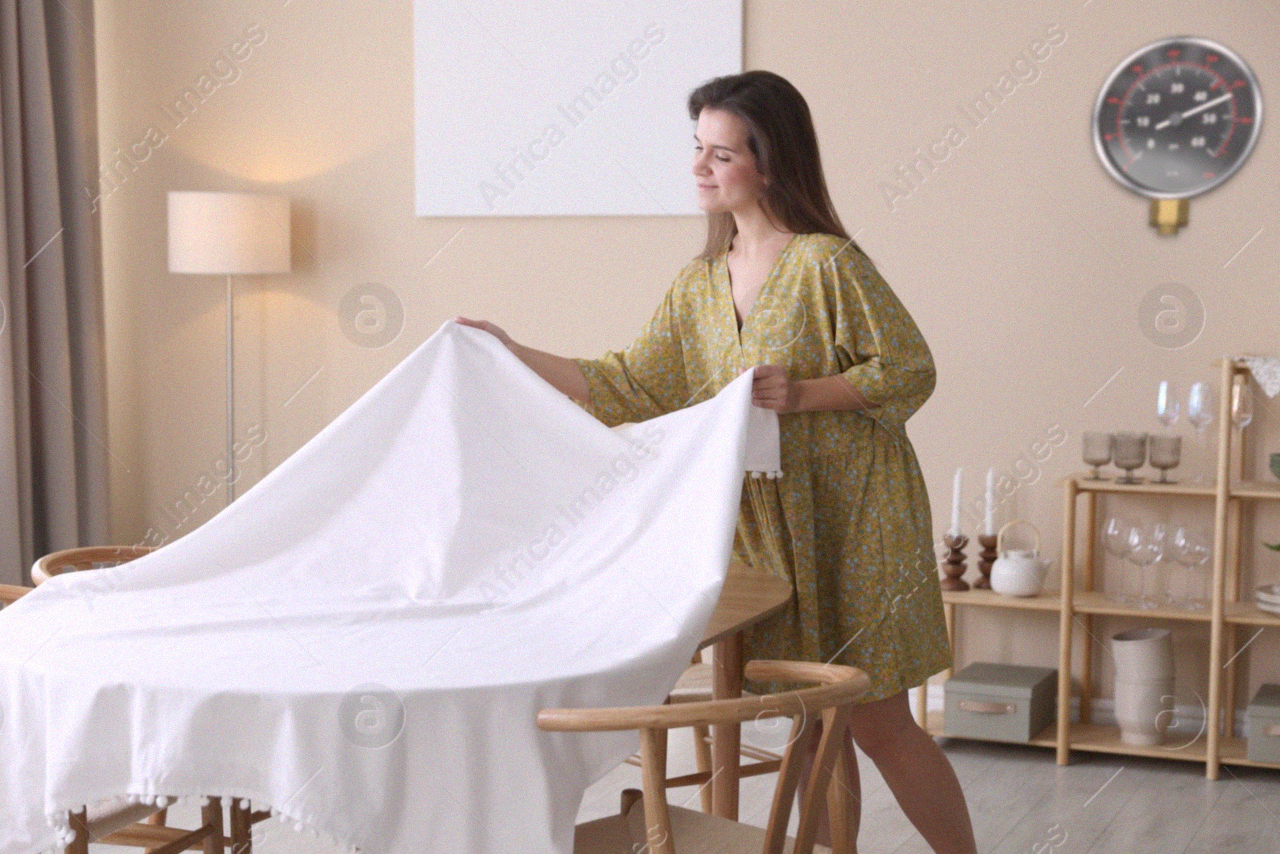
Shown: 45 psi
